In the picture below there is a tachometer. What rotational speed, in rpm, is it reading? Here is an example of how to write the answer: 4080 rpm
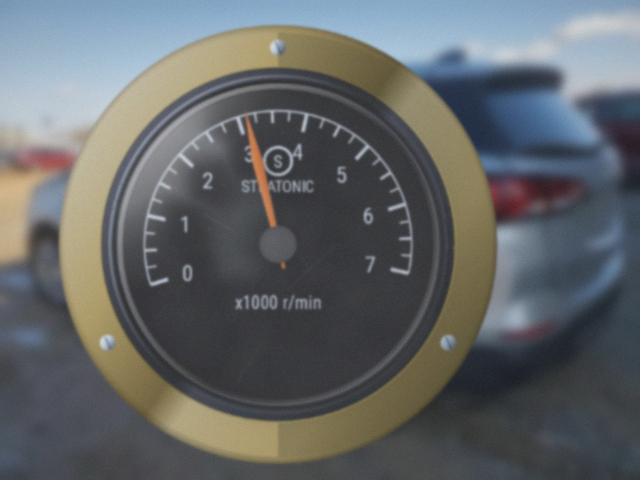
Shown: 3125 rpm
